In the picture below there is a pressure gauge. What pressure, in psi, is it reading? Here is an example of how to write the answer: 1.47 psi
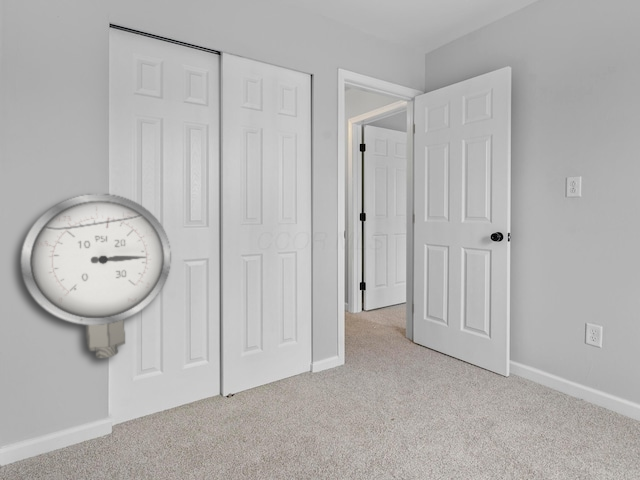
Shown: 25 psi
